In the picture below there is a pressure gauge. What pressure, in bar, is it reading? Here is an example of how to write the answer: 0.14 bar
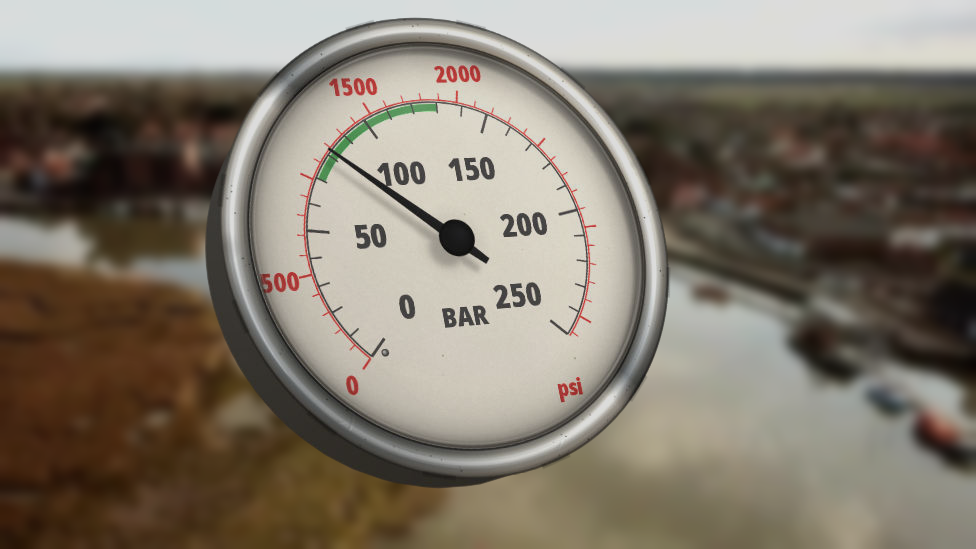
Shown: 80 bar
